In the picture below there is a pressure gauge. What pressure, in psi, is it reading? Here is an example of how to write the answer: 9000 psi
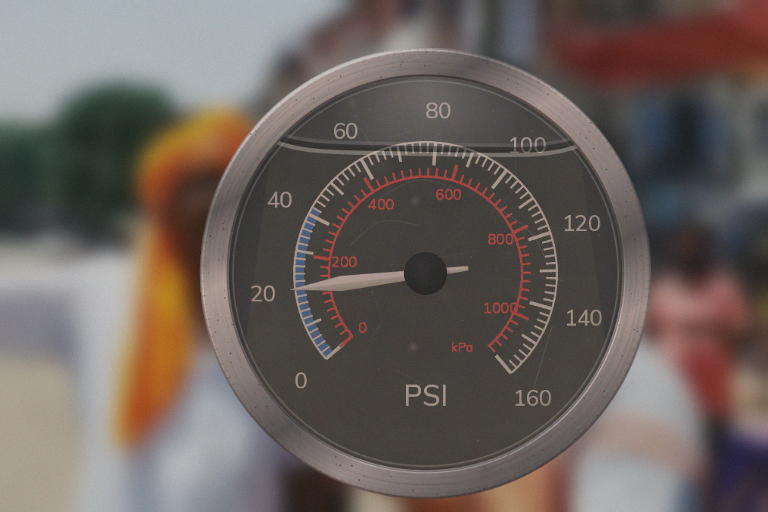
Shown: 20 psi
